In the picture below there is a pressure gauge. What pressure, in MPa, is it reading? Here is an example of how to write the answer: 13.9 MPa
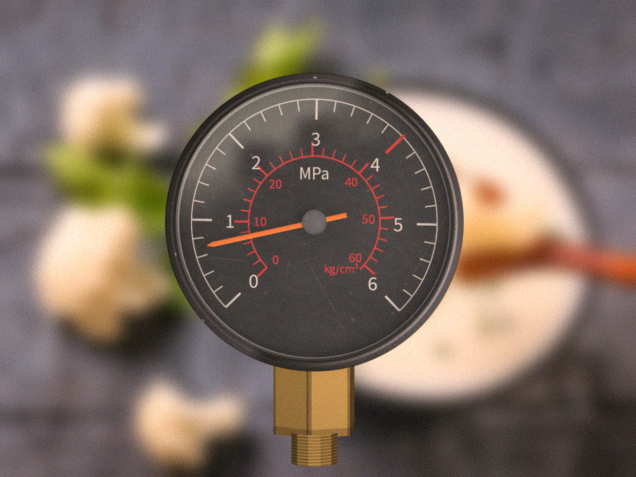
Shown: 0.7 MPa
